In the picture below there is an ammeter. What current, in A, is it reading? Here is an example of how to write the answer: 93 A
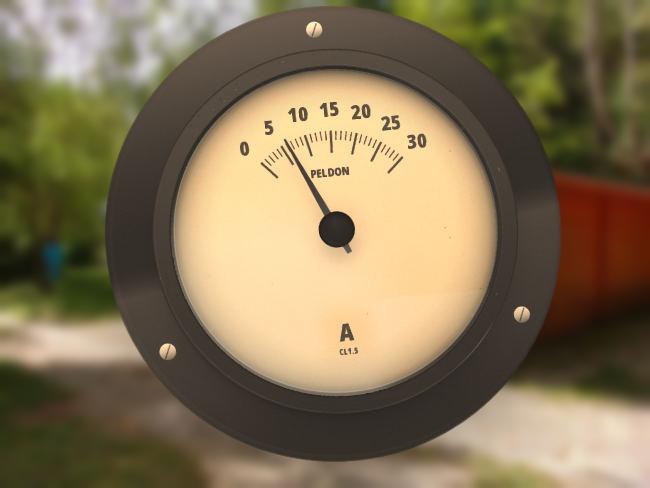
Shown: 6 A
